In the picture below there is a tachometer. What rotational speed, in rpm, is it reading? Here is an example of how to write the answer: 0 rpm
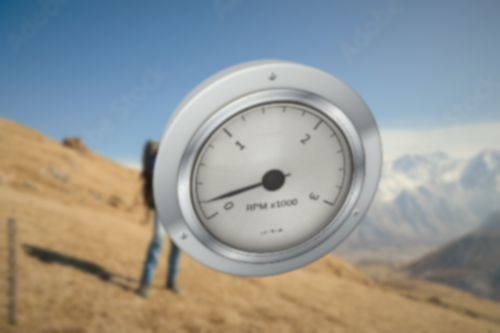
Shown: 200 rpm
